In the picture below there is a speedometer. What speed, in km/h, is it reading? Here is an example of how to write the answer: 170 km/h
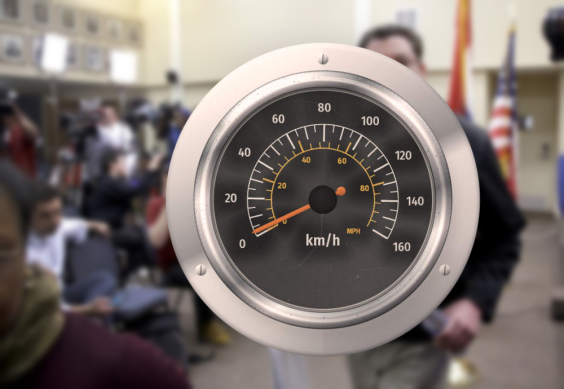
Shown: 2.5 km/h
